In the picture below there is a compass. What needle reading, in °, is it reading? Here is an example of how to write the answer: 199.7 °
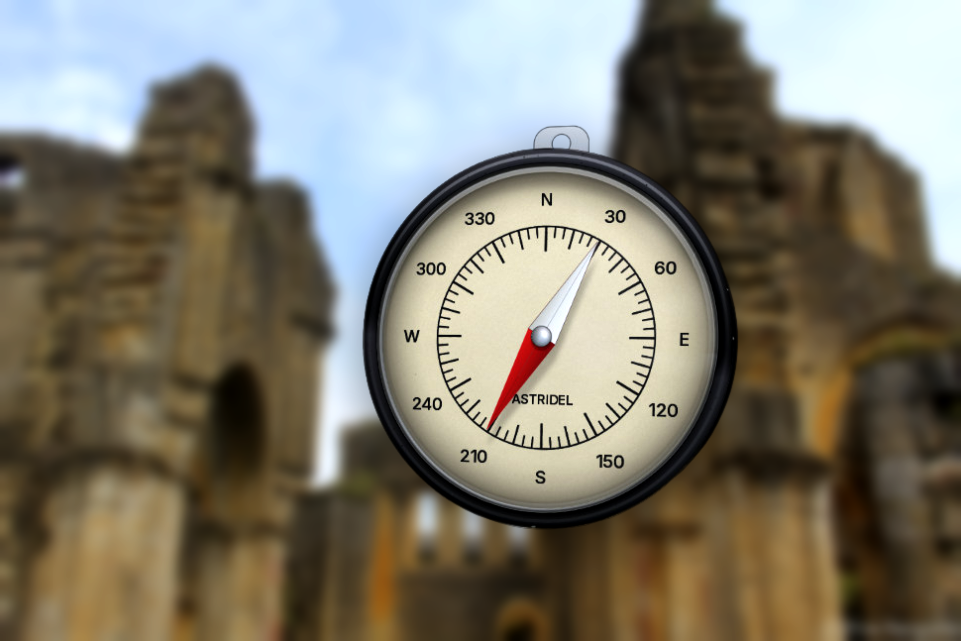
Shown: 210 °
